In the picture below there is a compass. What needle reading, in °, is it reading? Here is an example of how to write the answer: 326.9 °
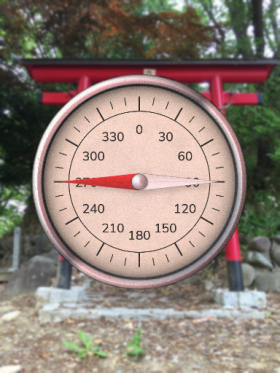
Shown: 270 °
